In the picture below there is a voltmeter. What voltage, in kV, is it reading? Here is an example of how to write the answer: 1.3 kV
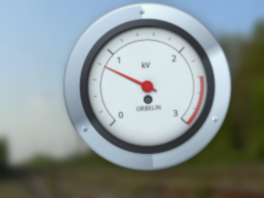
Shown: 0.8 kV
